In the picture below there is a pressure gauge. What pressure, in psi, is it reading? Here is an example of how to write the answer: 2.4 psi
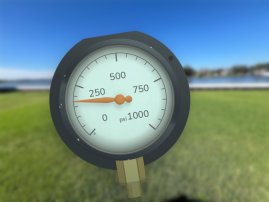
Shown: 175 psi
